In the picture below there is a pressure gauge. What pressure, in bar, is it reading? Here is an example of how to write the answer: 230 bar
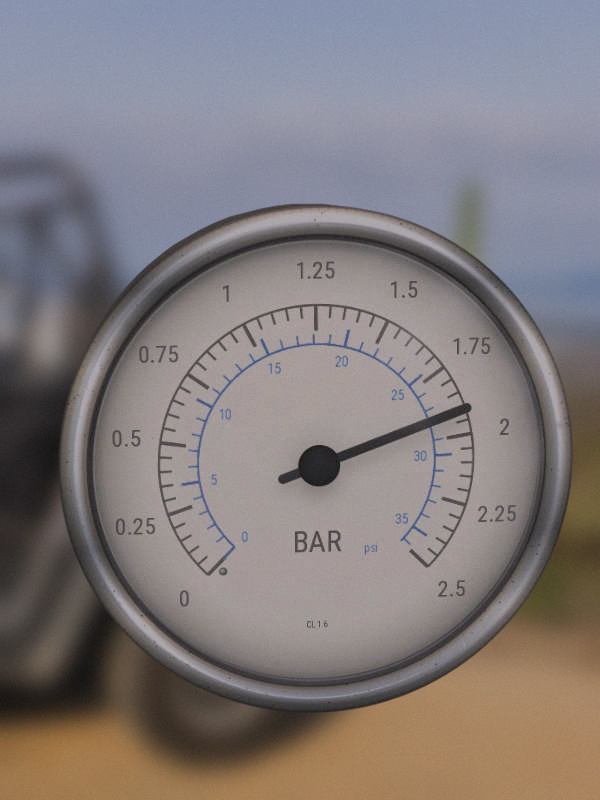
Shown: 1.9 bar
